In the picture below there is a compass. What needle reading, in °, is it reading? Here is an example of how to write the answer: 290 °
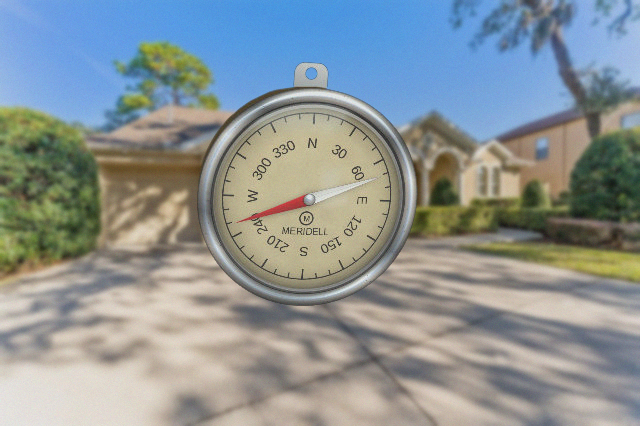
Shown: 250 °
